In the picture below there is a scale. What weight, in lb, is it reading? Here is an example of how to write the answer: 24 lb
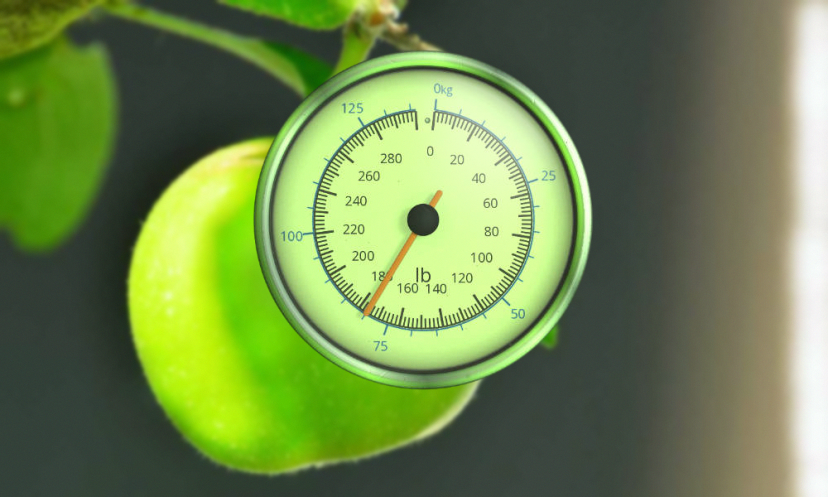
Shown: 176 lb
